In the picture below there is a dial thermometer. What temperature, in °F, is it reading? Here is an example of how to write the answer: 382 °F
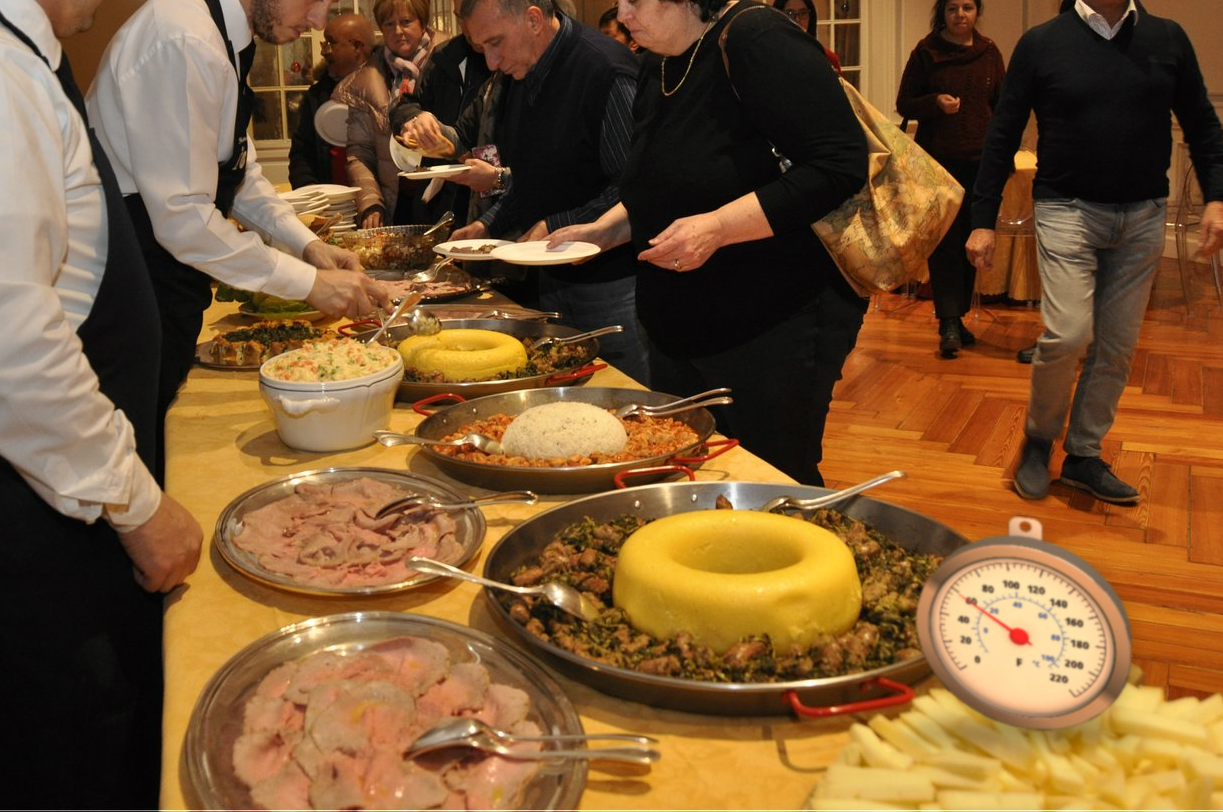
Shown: 60 °F
